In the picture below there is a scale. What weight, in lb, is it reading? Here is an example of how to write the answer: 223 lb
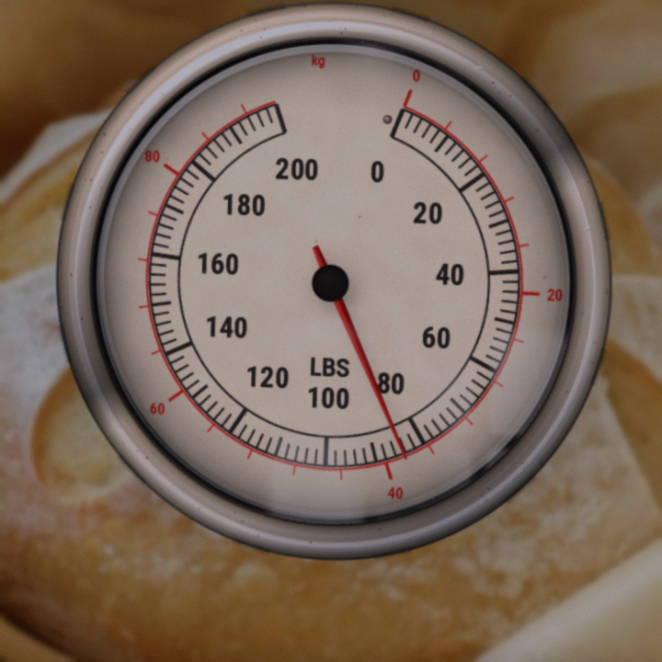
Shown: 84 lb
